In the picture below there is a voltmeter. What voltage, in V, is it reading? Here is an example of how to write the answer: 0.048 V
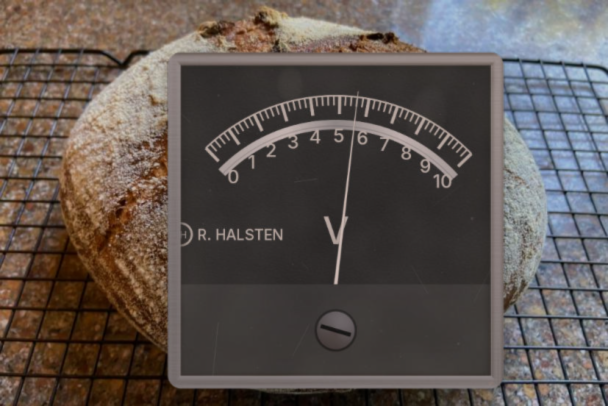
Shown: 5.6 V
